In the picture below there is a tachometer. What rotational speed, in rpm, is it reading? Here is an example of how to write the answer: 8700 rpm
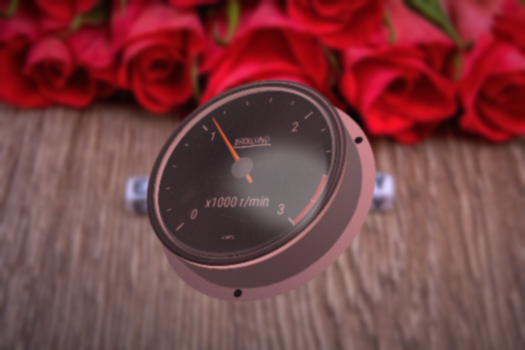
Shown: 1100 rpm
